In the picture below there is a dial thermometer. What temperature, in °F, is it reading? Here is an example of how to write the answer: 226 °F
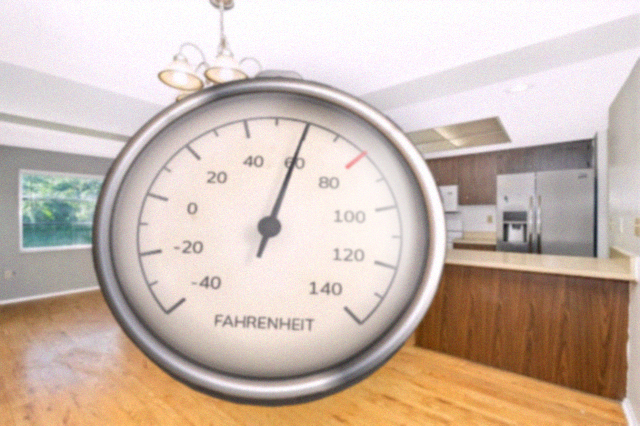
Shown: 60 °F
